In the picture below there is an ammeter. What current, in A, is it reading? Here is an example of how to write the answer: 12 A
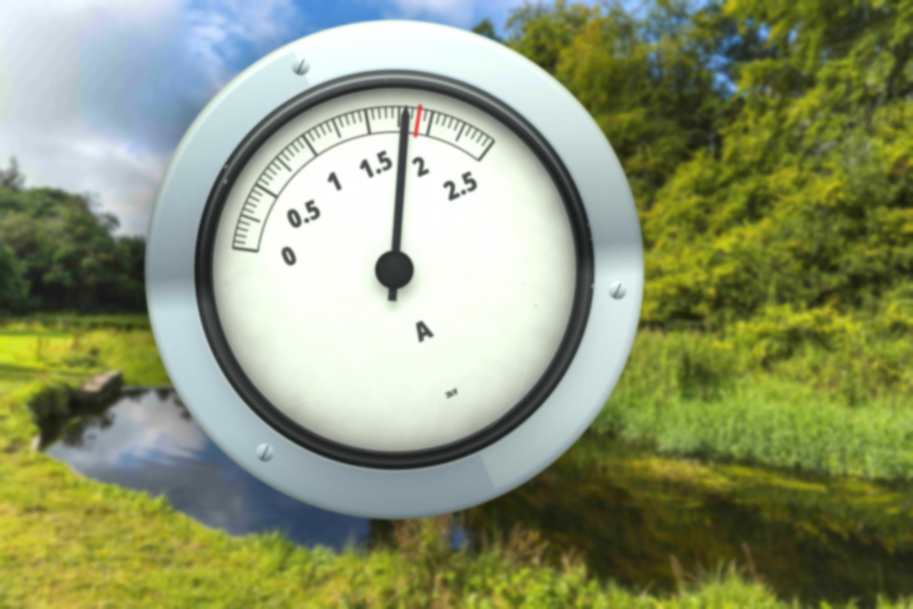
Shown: 1.8 A
